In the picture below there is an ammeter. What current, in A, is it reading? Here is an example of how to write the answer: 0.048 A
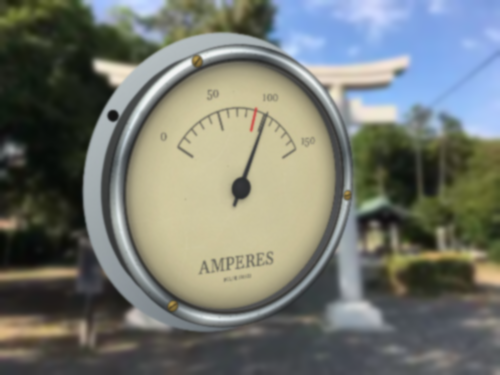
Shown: 100 A
